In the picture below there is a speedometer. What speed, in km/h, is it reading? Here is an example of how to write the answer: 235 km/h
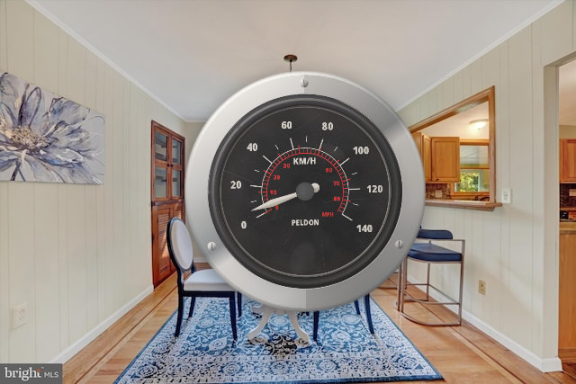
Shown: 5 km/h
